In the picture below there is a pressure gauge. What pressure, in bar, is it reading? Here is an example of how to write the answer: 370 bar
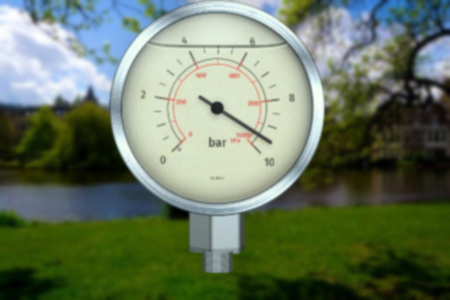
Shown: 9.5 bar
